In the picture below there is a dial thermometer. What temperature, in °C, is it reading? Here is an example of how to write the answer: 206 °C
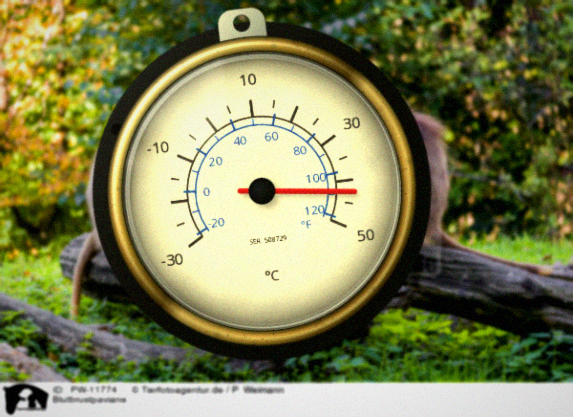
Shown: 42.5 °C
